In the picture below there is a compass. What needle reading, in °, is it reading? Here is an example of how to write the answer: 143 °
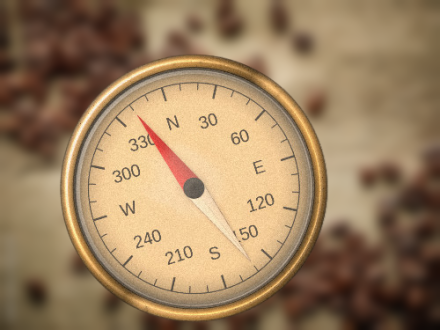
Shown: 340 °
